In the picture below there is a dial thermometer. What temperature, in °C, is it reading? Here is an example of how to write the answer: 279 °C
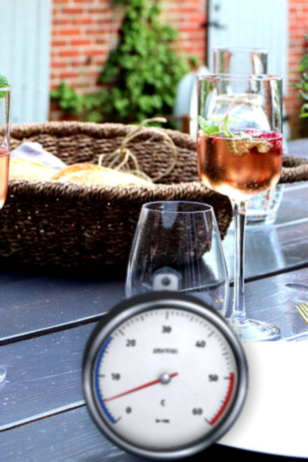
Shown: 5 °C
